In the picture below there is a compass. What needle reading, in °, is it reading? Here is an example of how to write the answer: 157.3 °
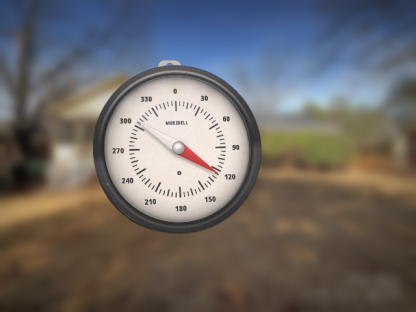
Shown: 125 °
